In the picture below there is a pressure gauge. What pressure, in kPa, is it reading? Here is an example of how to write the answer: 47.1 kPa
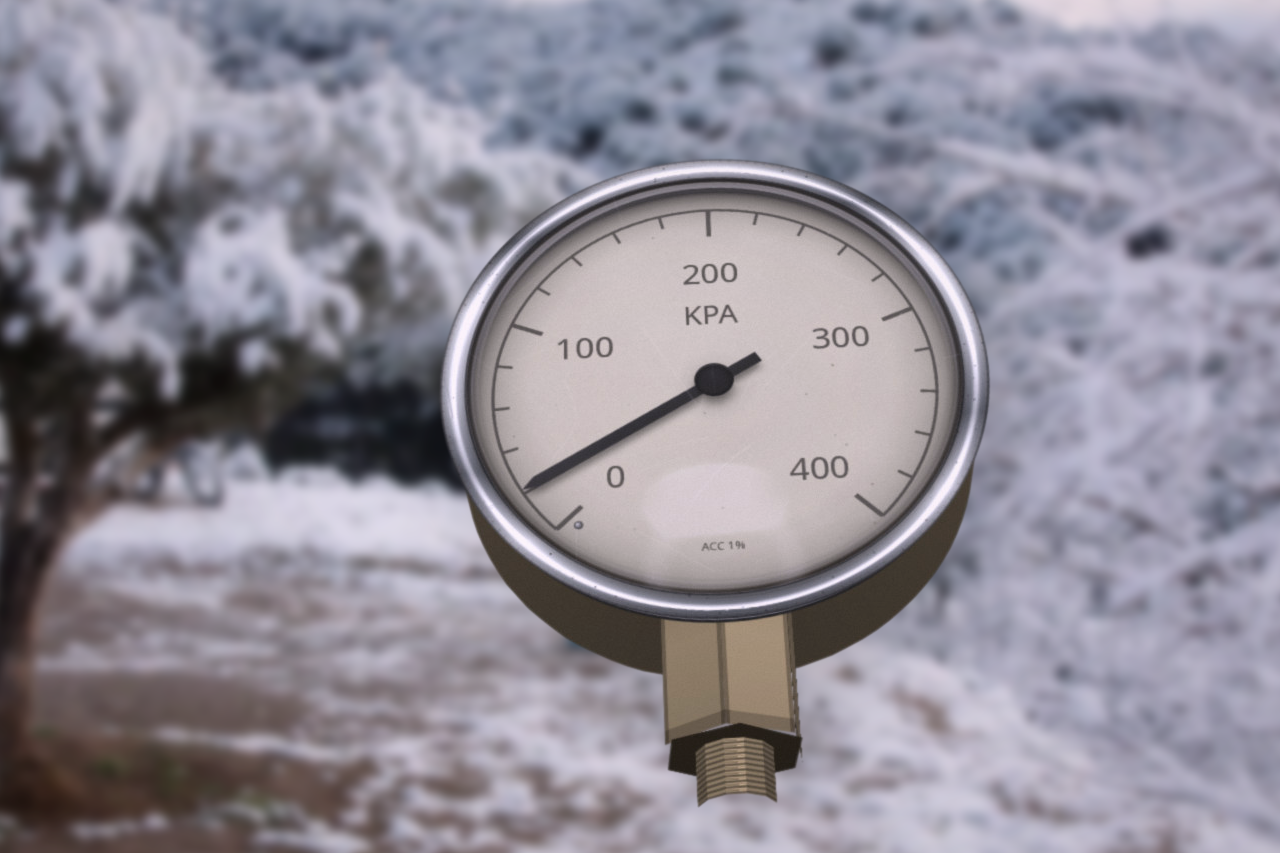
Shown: 20 kPa
